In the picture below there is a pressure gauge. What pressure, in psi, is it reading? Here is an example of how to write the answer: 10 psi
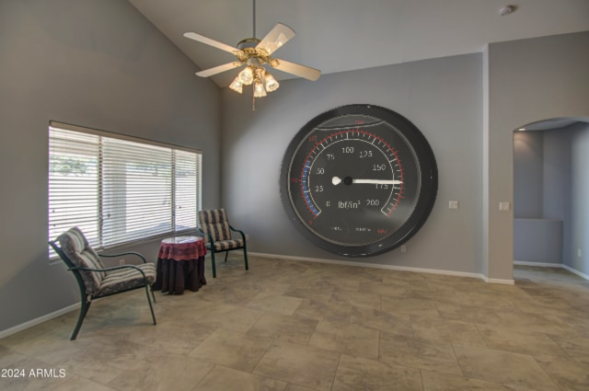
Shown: 170 psi
